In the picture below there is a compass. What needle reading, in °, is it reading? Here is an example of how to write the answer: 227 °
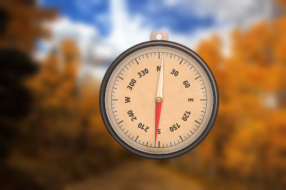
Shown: 185 °
